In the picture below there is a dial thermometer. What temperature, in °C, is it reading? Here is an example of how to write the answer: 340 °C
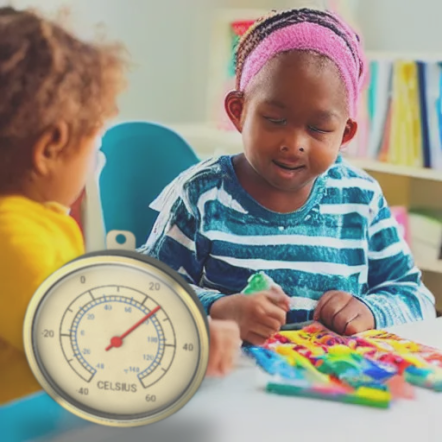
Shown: 25 °C
